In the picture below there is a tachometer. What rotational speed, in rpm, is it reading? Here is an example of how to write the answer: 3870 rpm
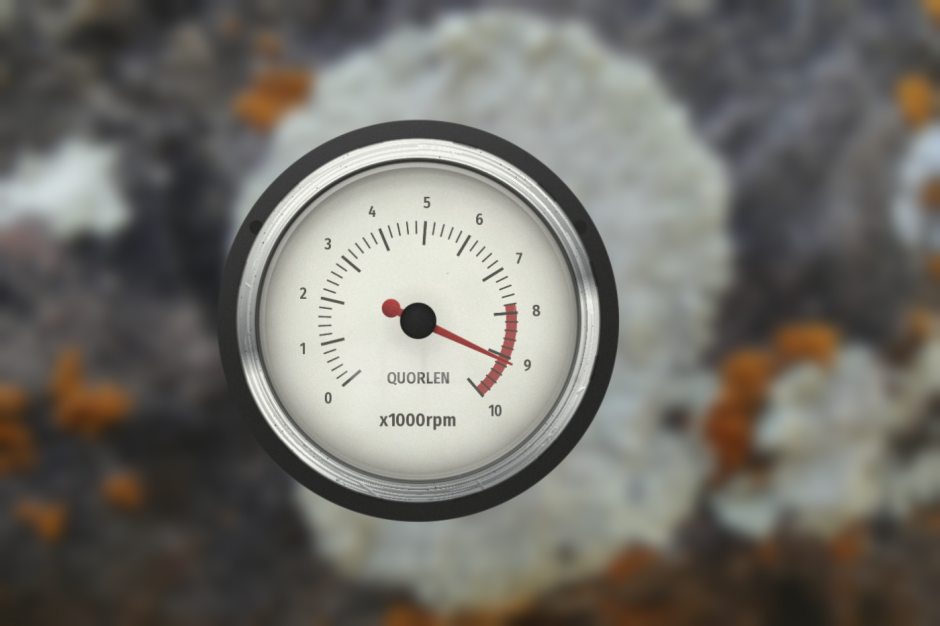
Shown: 9100 rpm
